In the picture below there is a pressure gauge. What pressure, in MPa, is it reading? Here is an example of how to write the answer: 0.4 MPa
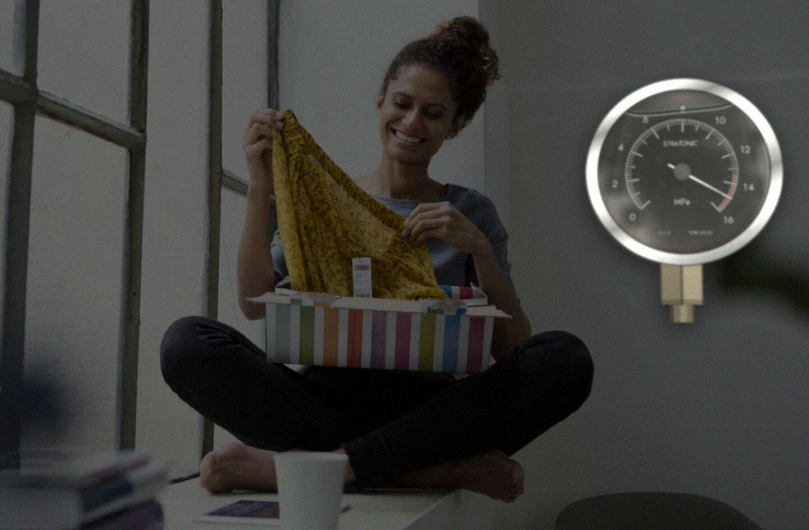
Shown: 15 MPa
